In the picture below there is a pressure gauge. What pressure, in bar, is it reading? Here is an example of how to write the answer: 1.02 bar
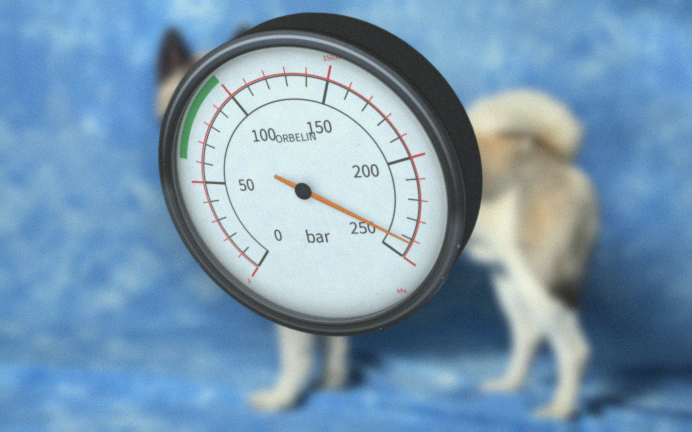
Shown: 240 bar
